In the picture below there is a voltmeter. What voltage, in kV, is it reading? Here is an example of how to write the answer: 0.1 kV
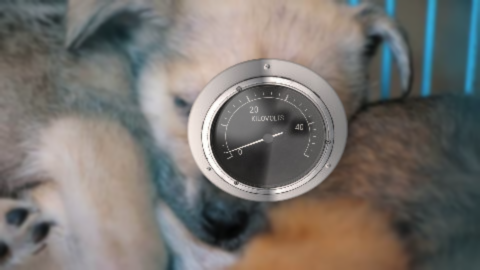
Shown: 2 kV
